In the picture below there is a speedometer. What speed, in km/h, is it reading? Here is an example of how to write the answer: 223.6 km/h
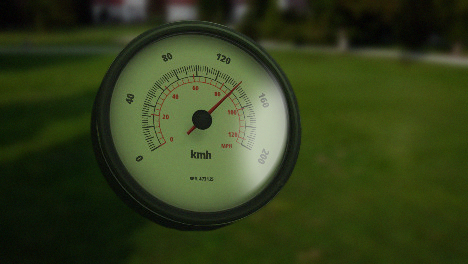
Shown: 140 km/h
